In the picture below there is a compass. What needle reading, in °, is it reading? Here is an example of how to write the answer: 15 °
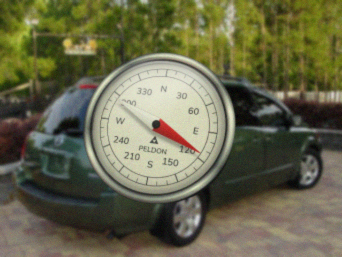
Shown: 115 °
